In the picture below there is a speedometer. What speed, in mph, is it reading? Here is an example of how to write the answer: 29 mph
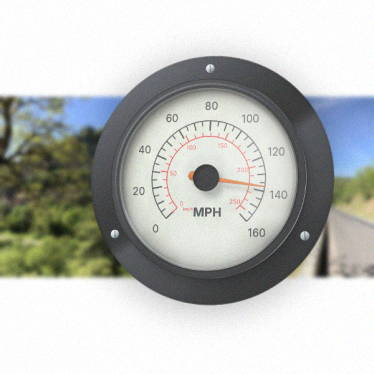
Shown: 137.5 mph
